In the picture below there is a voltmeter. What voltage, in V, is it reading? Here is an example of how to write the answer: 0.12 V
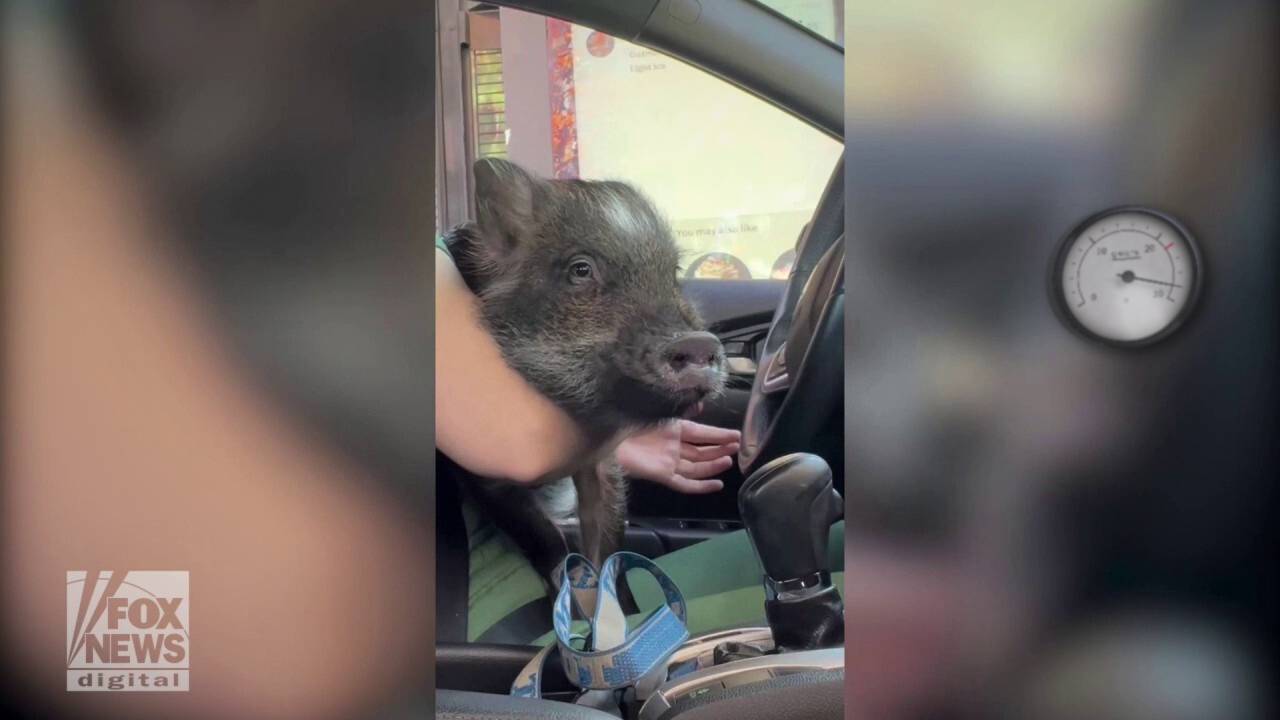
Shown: 28 V
